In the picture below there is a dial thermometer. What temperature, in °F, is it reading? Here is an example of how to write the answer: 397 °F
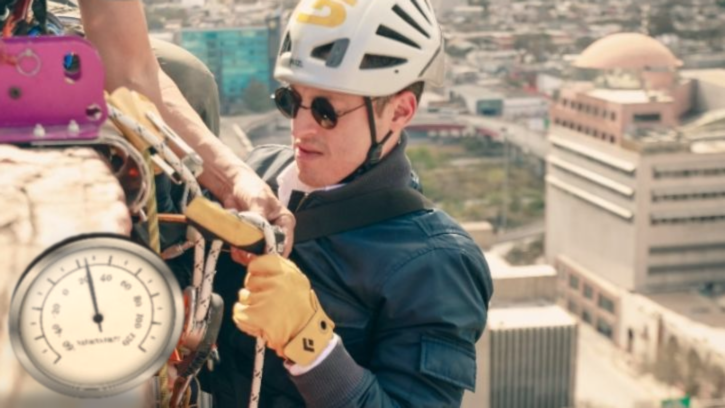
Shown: 25 °F
